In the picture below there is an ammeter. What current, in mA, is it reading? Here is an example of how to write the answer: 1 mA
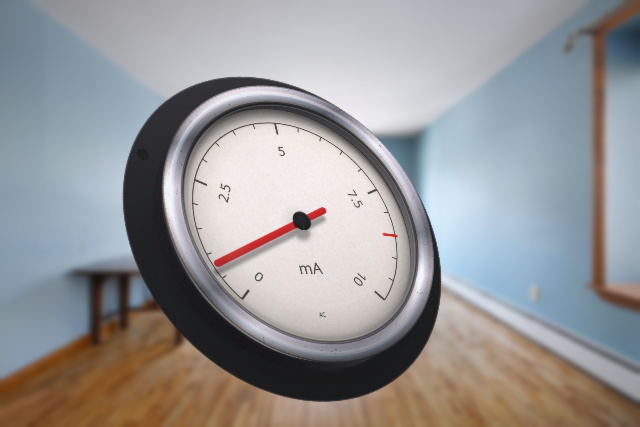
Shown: 0.75 mA
